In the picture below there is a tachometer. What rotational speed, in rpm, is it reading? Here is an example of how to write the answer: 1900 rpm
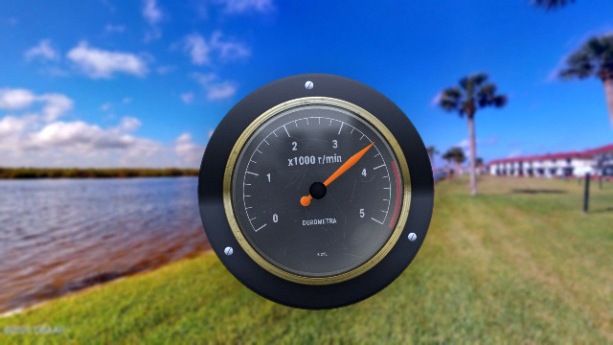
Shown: 3600 rpm
